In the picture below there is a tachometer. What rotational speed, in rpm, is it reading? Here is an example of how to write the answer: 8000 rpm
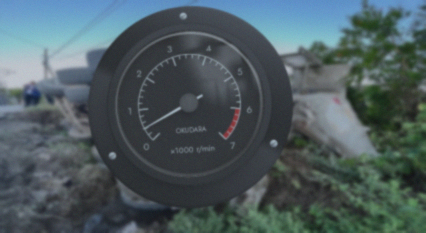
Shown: 400 rpm
